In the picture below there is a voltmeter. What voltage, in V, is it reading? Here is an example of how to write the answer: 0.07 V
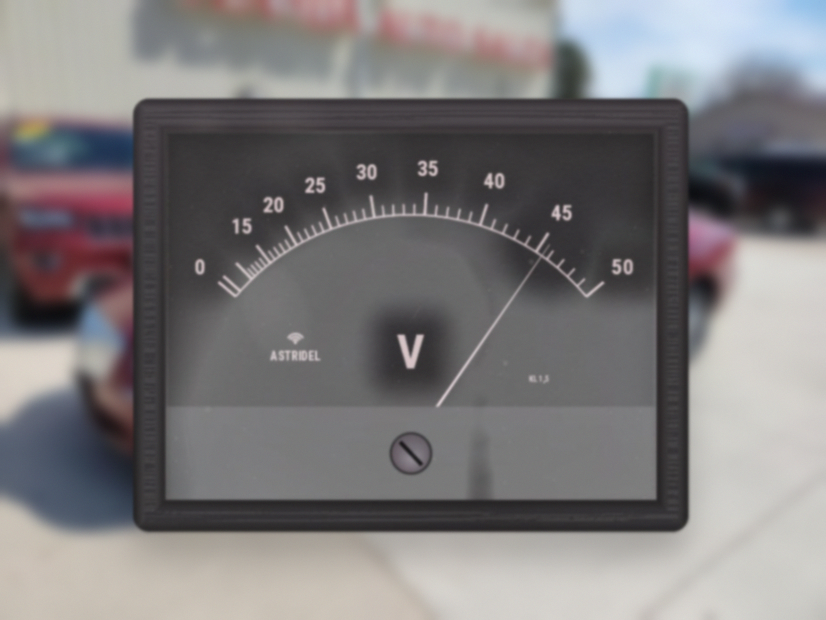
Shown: 45.5 V
